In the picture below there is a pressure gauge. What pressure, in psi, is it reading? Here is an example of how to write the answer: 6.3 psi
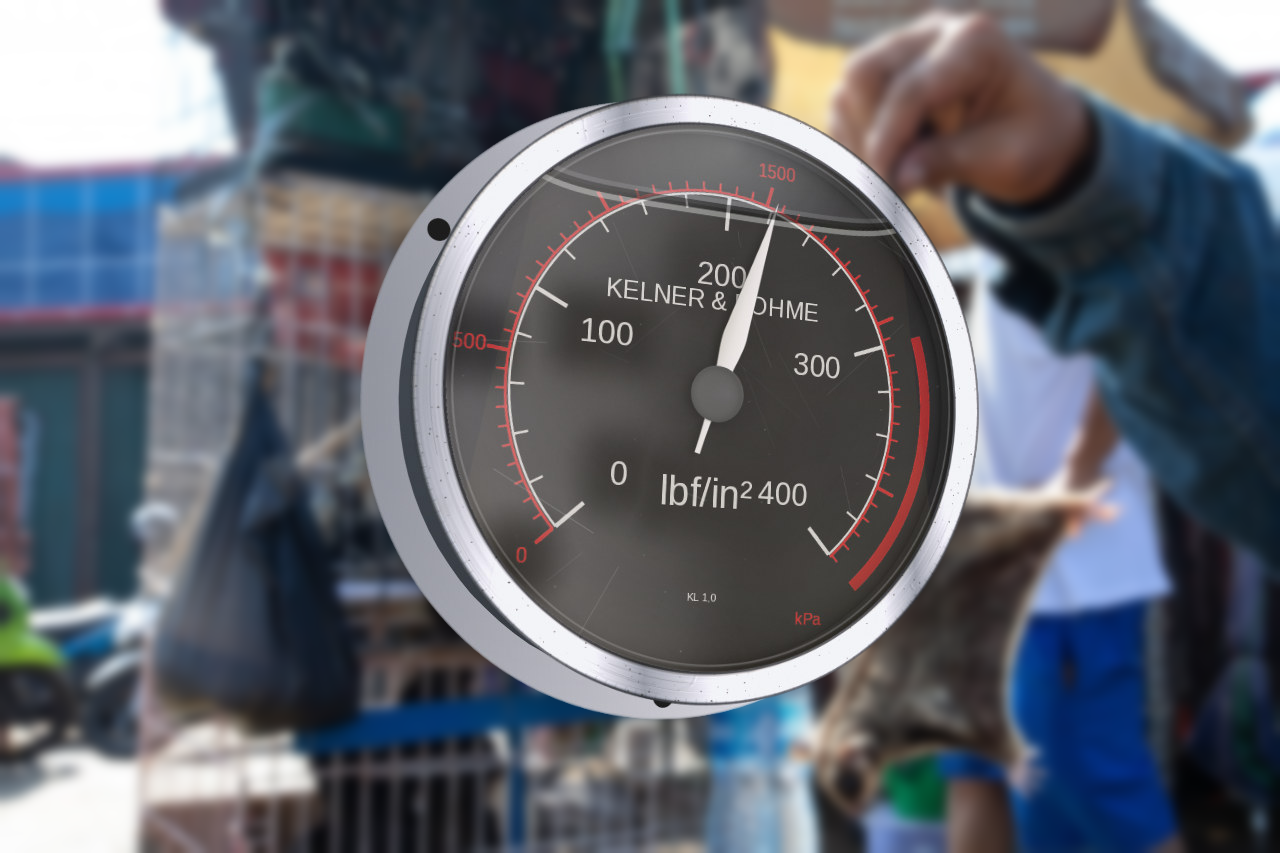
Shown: 220 psi
